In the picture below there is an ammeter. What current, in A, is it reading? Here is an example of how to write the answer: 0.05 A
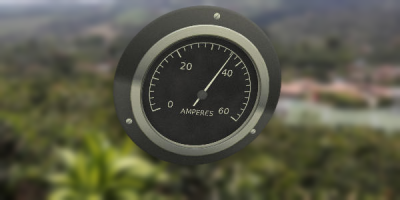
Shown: 36 A
